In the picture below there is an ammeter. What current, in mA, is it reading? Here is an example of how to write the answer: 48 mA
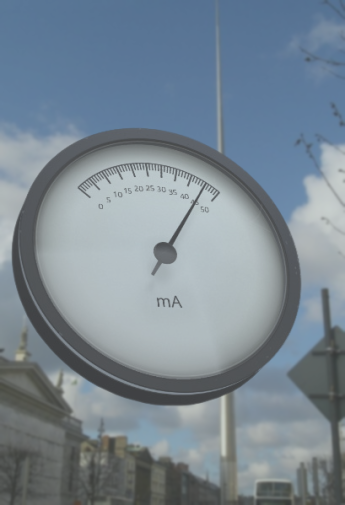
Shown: 45 mA
